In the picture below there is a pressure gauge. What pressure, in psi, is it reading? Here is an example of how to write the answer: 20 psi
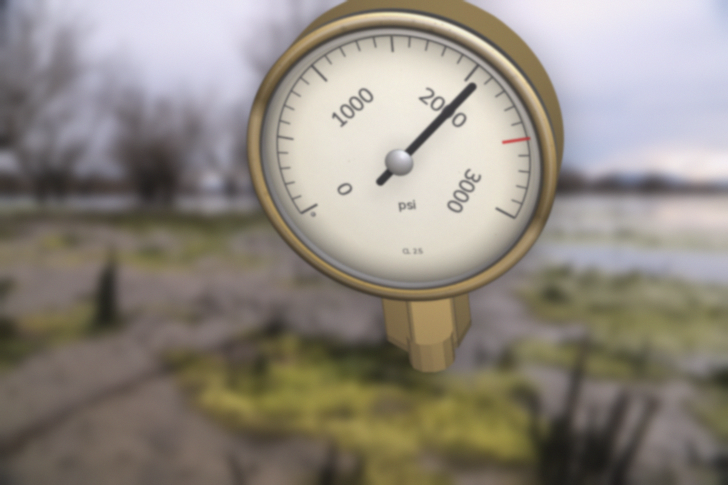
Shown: 2050 psi
